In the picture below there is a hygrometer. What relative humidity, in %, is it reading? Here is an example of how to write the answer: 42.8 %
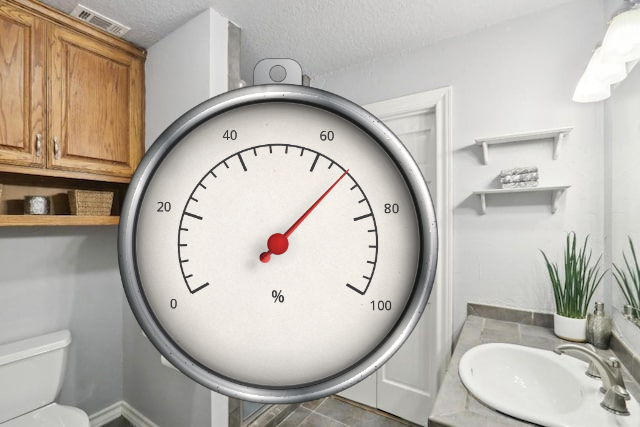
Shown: 68 %
